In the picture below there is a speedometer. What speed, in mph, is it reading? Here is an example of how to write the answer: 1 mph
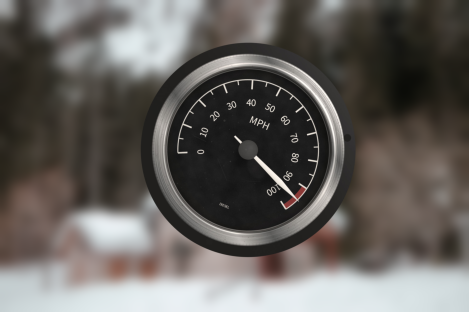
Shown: 95 mph
